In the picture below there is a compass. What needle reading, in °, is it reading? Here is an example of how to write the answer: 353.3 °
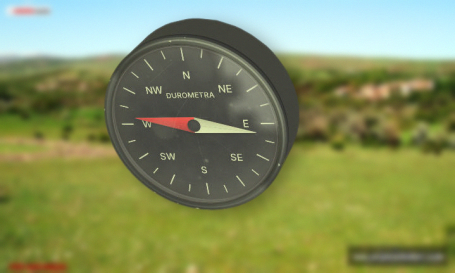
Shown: 277.5 °
